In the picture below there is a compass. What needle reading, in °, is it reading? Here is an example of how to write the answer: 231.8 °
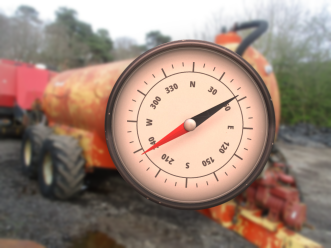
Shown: 235 °
